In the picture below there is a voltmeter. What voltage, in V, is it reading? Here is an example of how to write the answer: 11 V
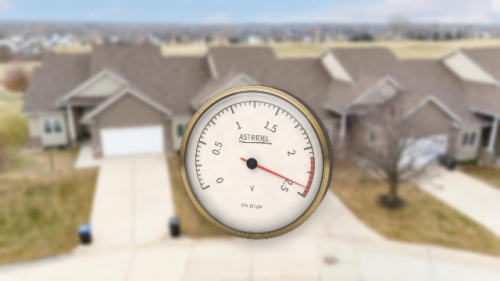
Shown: 2.4 V
